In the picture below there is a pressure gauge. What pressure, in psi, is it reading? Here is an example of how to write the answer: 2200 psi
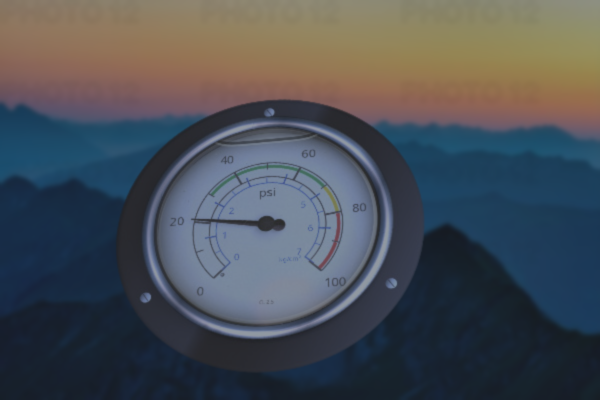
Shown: 20 psi
